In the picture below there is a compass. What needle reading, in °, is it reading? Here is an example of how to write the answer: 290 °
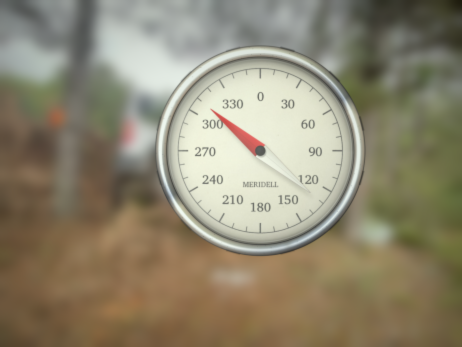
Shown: 310 °
